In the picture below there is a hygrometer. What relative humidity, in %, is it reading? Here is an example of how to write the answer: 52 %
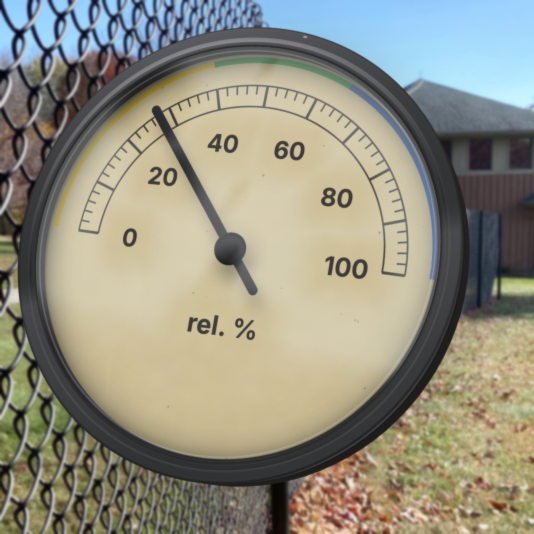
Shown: 28 %
